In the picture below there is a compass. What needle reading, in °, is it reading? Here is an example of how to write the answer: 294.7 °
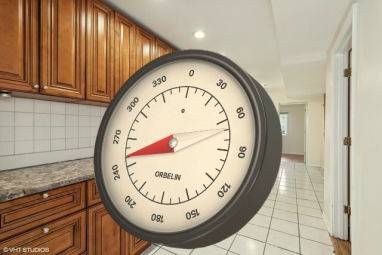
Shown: 250 °
